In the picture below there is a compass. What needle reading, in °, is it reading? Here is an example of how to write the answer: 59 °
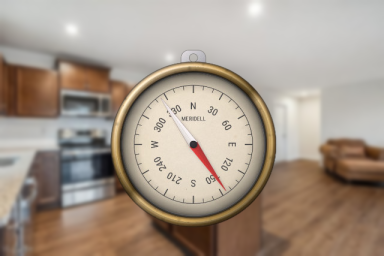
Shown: 145 °
